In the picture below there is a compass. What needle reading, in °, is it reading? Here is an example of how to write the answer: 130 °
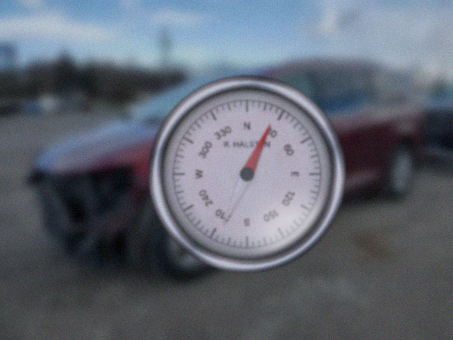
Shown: 25 °
